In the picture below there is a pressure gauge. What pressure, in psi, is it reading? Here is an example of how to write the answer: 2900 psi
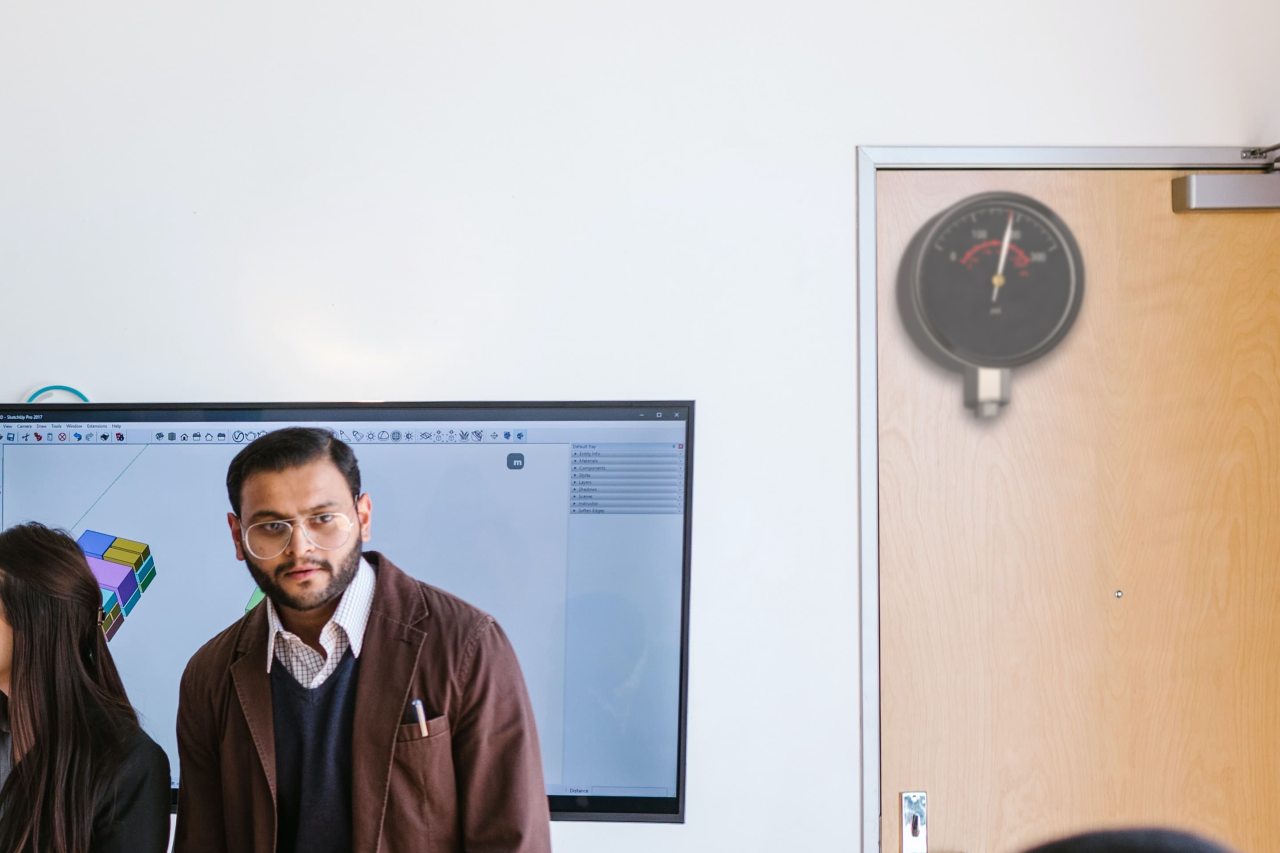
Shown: 180 psi
